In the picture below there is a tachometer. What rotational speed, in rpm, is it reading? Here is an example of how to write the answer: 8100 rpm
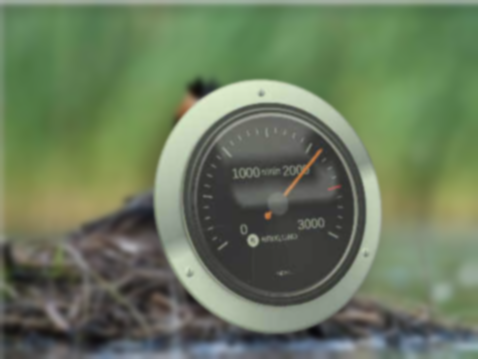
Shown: 2100 rpm
